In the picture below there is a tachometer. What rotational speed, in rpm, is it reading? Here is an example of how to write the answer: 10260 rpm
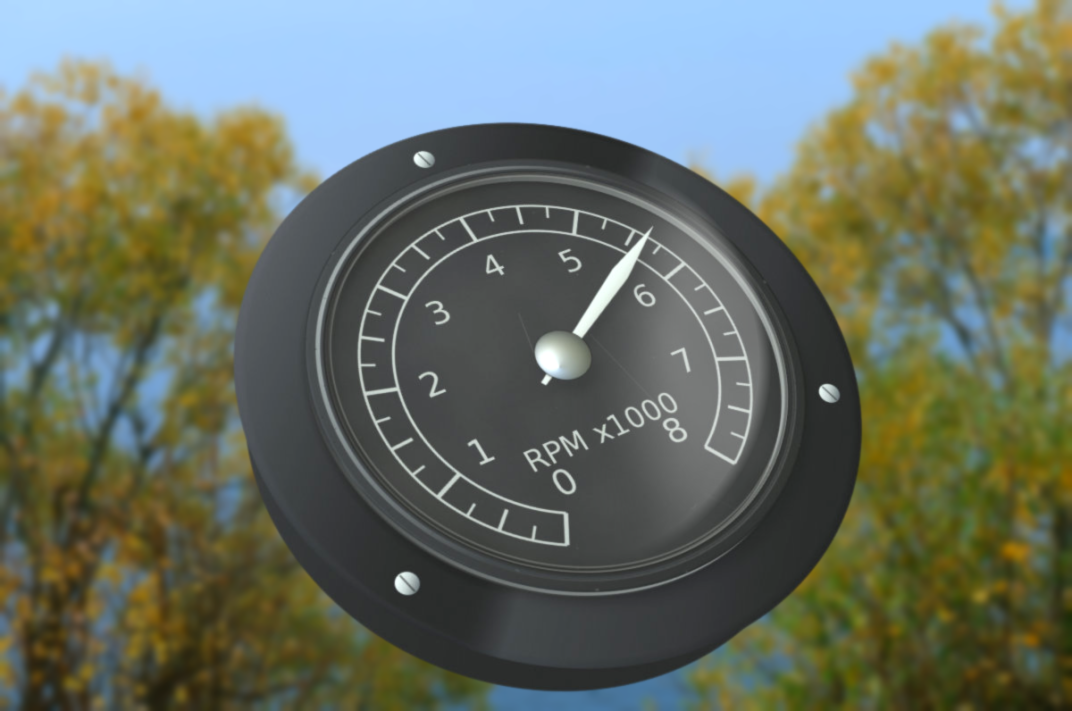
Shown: 5625 rpm
